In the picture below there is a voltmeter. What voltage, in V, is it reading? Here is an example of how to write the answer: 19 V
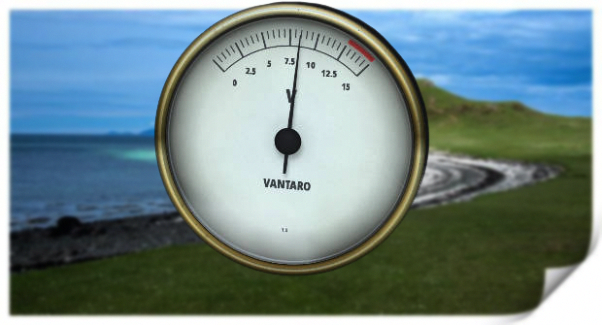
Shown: 8.5 V
